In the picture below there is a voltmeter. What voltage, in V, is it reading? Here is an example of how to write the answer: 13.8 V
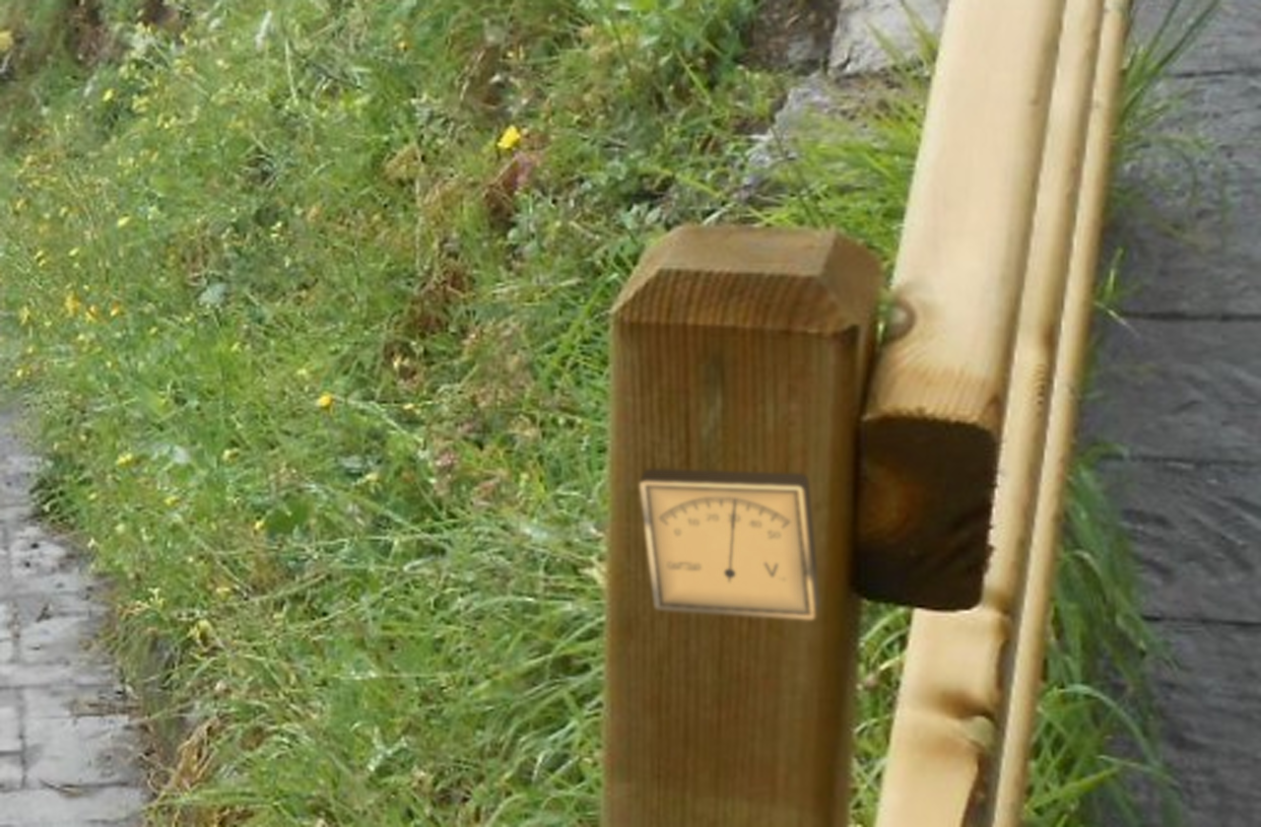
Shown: 30 V
